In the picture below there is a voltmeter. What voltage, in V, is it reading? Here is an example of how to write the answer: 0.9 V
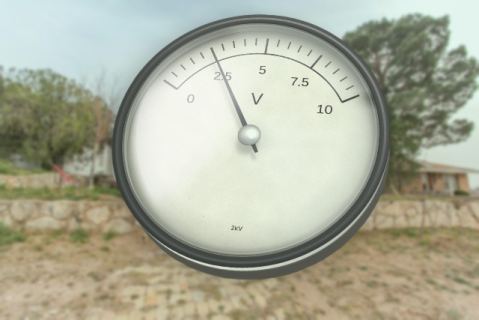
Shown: 2.5 V
